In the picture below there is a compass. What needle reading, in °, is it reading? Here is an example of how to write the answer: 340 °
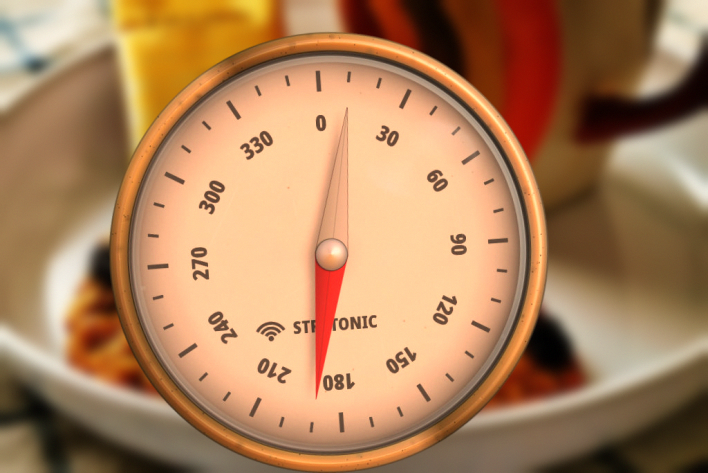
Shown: 190 °
